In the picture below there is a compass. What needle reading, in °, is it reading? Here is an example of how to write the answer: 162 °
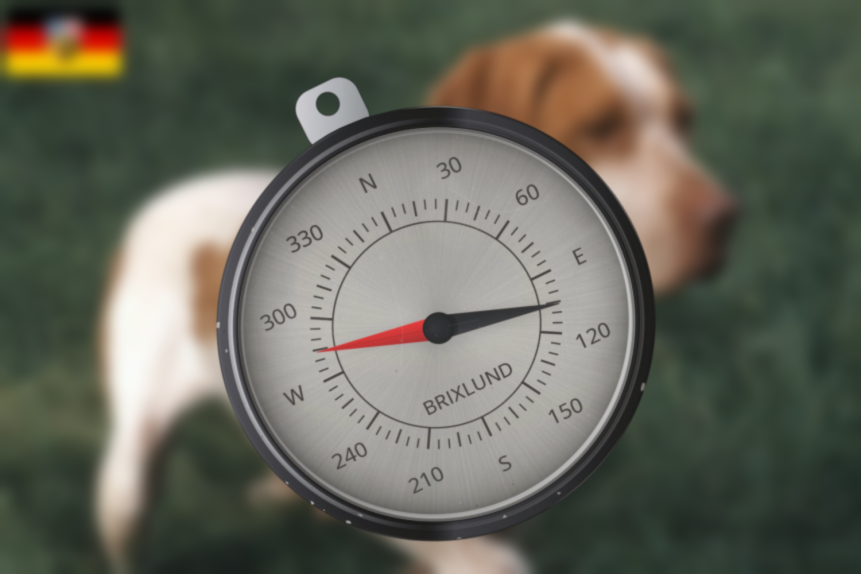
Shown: 285 °
